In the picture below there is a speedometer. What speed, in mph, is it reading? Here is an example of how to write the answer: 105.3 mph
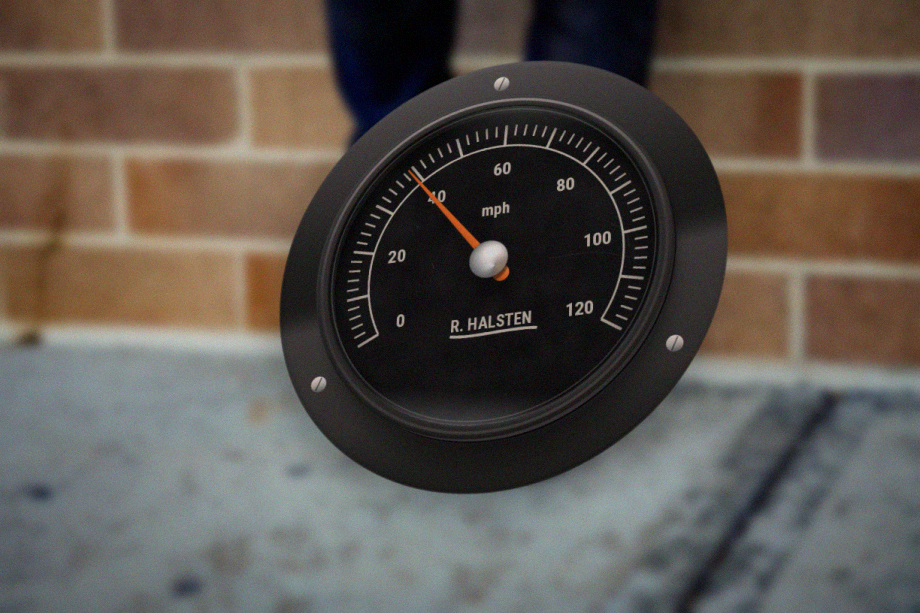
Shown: 39 mph
